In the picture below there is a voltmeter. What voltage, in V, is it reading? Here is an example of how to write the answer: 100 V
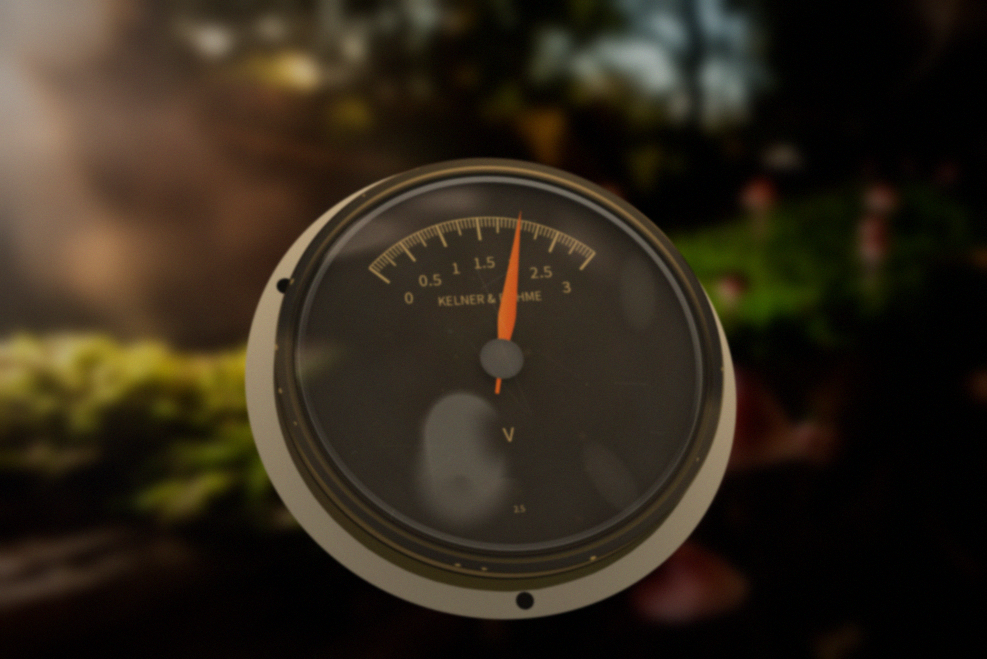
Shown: 2 V
